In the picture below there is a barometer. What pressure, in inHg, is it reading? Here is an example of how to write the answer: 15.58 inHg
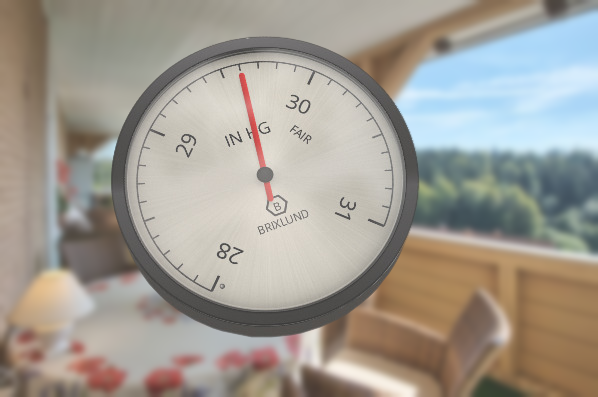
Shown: 29.6 inHg
